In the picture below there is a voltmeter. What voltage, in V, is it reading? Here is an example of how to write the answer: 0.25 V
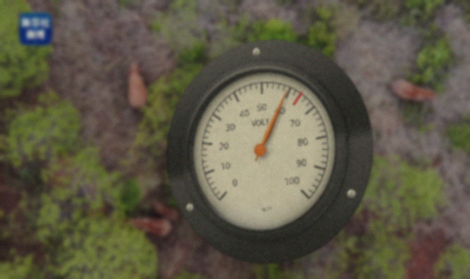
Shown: 60 V
